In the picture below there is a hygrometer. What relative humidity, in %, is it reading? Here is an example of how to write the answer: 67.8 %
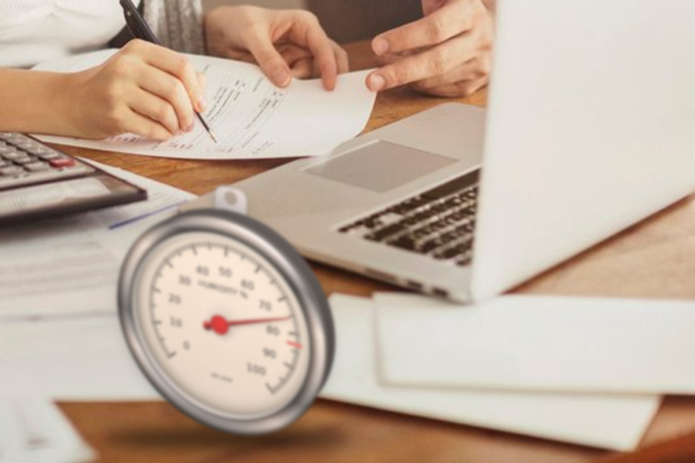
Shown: 75 %
